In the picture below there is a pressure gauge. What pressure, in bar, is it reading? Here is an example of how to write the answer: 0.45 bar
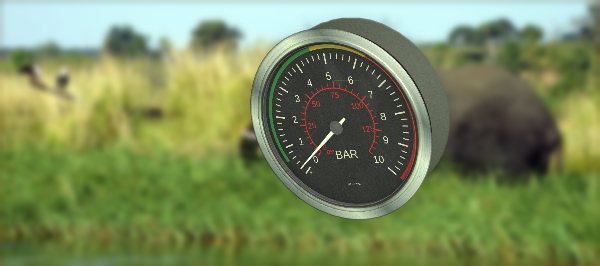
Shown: 0.2 bar
